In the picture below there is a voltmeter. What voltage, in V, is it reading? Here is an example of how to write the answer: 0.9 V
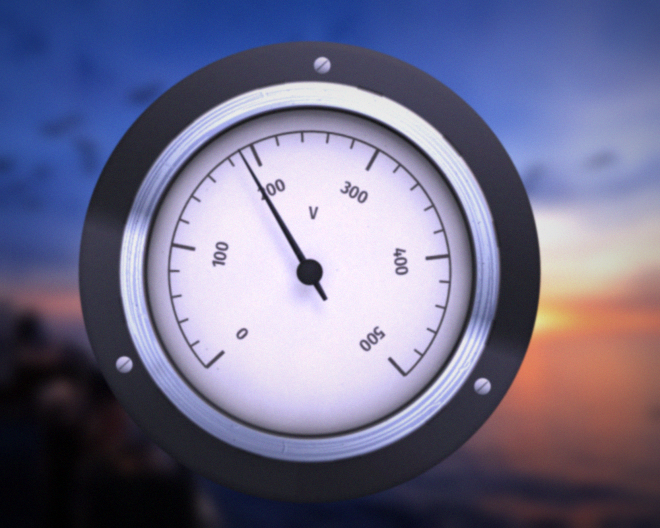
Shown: 190 V
